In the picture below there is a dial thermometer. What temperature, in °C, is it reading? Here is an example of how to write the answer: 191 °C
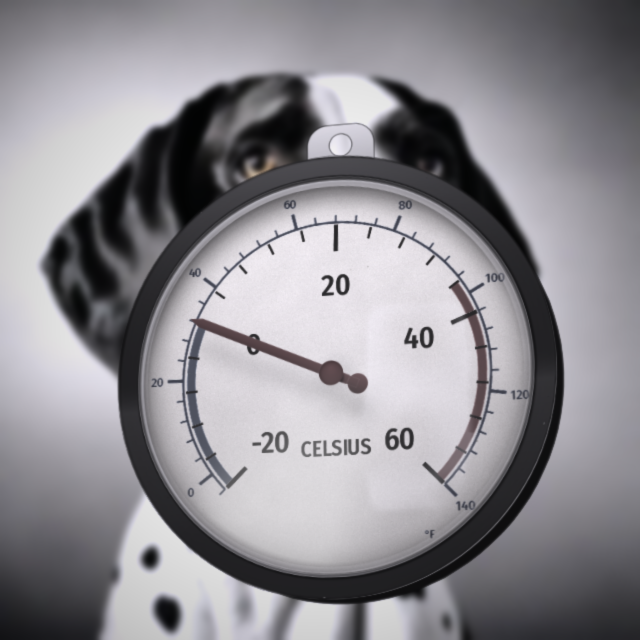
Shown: 0 °C
